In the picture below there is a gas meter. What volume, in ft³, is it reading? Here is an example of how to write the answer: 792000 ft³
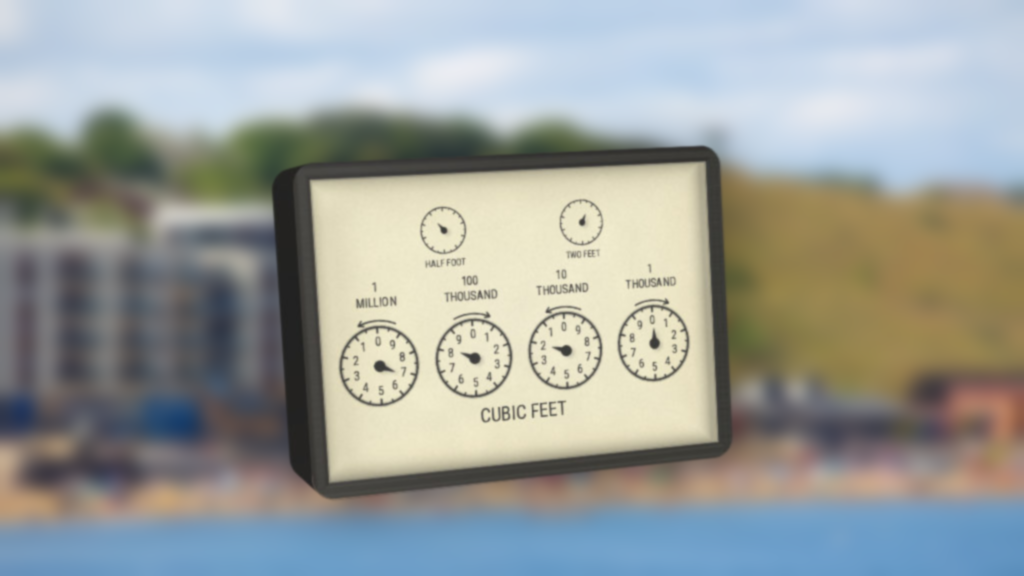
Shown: 682000 ft³
